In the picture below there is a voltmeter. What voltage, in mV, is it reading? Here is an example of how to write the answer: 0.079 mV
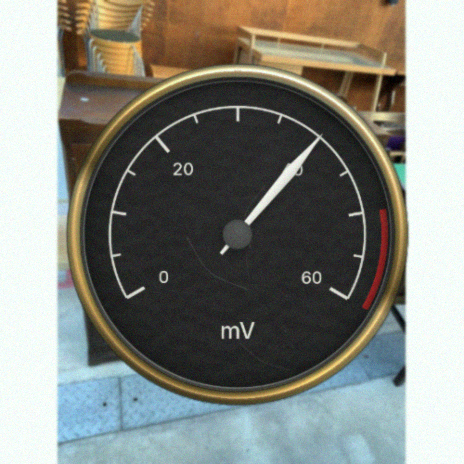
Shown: 40 mV
